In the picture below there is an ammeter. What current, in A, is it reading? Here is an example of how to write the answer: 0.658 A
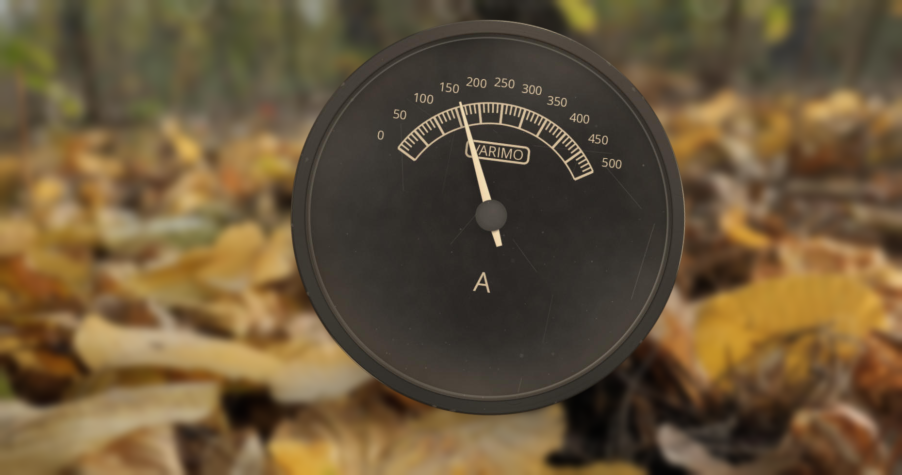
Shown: 160 A
